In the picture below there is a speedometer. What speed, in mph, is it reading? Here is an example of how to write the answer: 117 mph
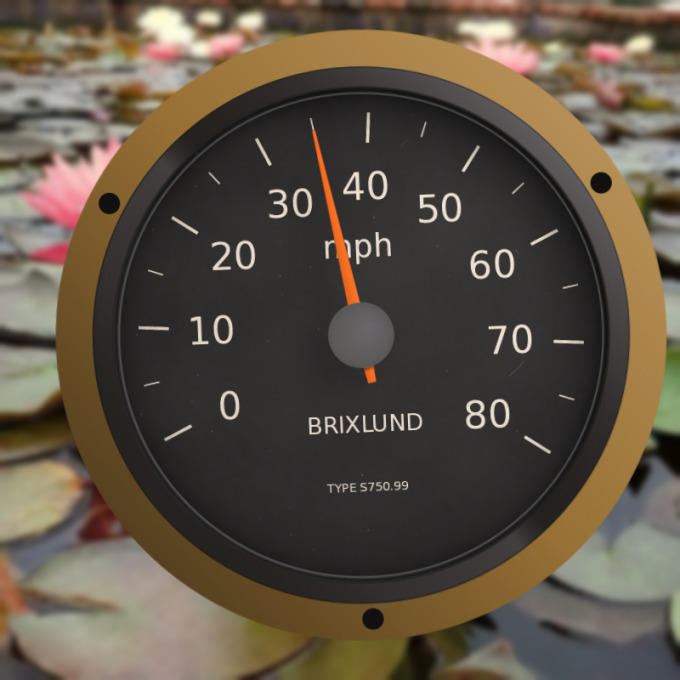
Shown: 35 mph
